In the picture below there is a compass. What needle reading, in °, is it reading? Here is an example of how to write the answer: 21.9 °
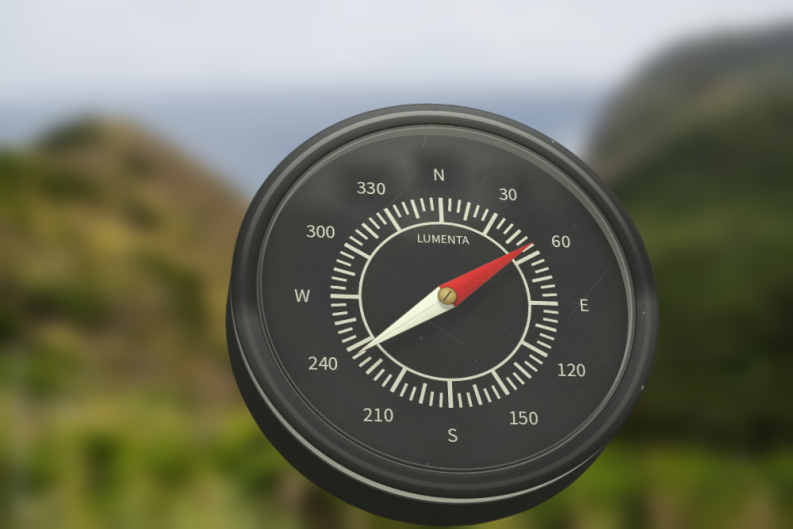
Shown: 55 °
